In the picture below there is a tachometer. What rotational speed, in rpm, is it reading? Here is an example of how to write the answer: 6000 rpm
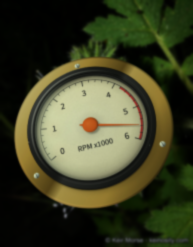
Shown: 5600 rpm
